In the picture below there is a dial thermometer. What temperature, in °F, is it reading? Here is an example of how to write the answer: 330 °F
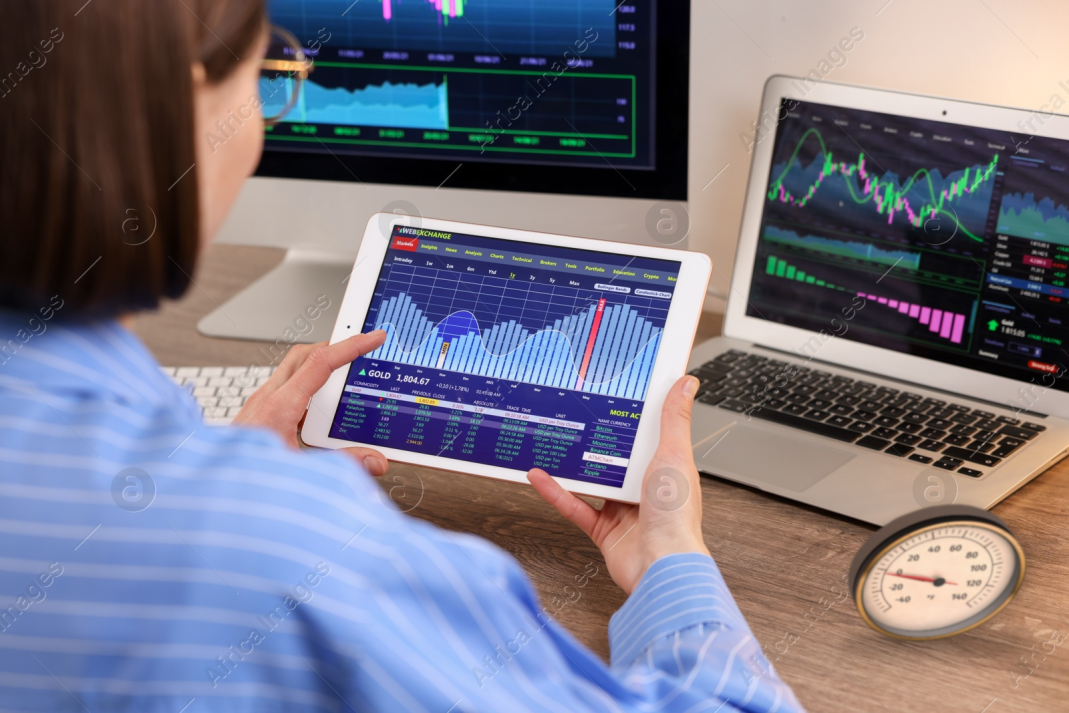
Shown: 0 °F
